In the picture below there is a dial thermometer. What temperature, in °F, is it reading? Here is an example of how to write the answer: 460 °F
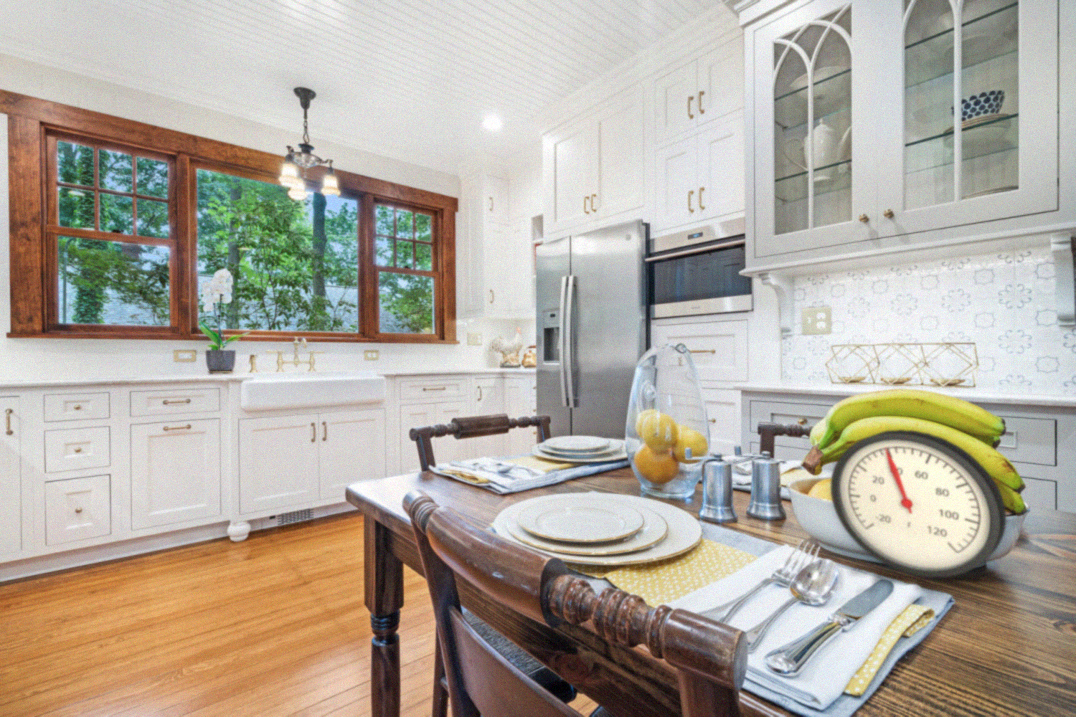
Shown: 40 °F
